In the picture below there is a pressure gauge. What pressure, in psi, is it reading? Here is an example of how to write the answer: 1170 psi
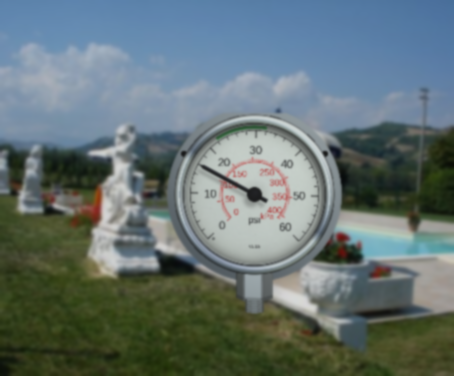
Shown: 16 psi
